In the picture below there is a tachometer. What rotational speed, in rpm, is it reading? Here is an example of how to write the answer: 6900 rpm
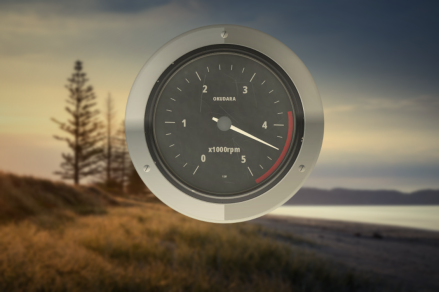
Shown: 4400 rpm
